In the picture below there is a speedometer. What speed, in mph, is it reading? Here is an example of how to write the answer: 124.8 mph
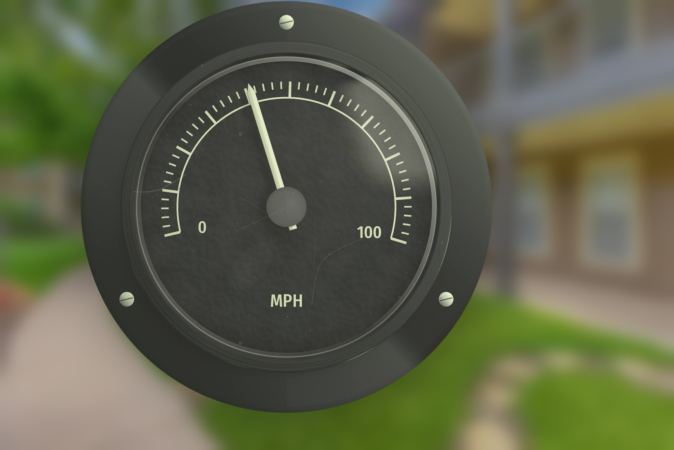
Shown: 41 mph
